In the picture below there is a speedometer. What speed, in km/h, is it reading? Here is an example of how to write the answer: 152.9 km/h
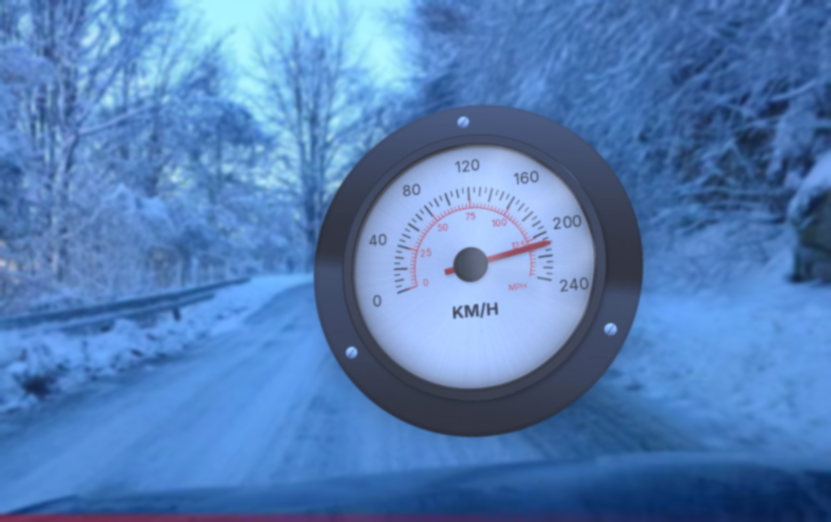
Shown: 210 km/h
